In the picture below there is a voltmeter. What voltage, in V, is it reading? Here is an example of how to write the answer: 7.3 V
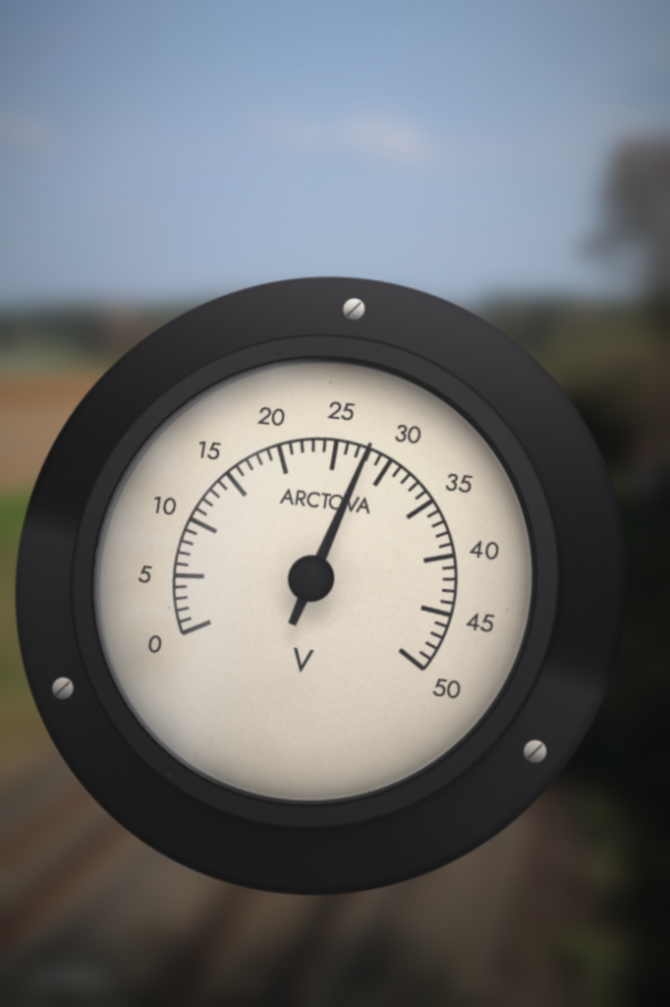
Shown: 28 V
